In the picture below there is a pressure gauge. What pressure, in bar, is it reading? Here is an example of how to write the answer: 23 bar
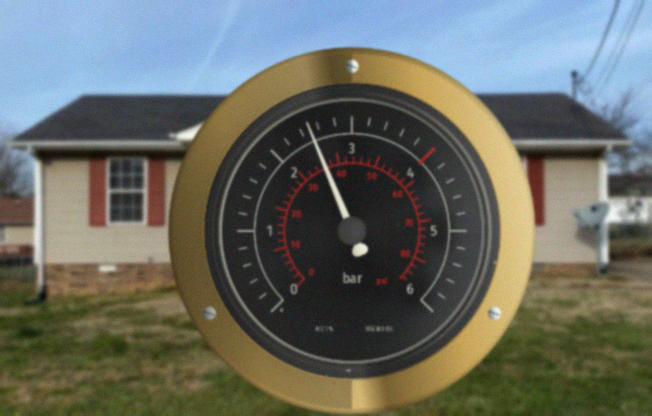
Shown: 2.5 bar
